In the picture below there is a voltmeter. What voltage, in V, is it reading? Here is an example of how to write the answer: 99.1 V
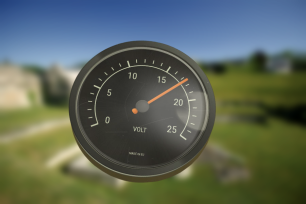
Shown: 17.5 V
